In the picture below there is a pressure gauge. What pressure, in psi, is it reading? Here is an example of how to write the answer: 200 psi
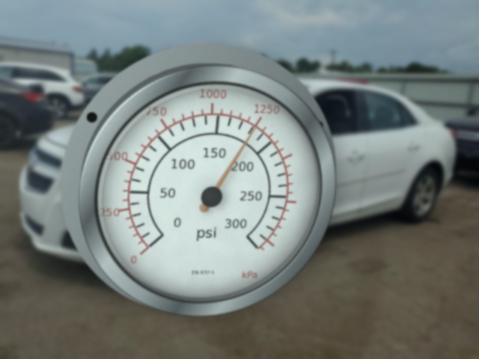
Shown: 180 psi
